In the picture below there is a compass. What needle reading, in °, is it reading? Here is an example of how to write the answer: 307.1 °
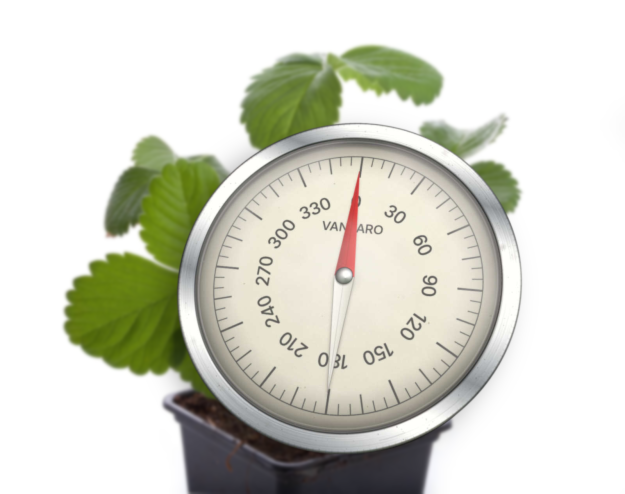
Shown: 0 °
